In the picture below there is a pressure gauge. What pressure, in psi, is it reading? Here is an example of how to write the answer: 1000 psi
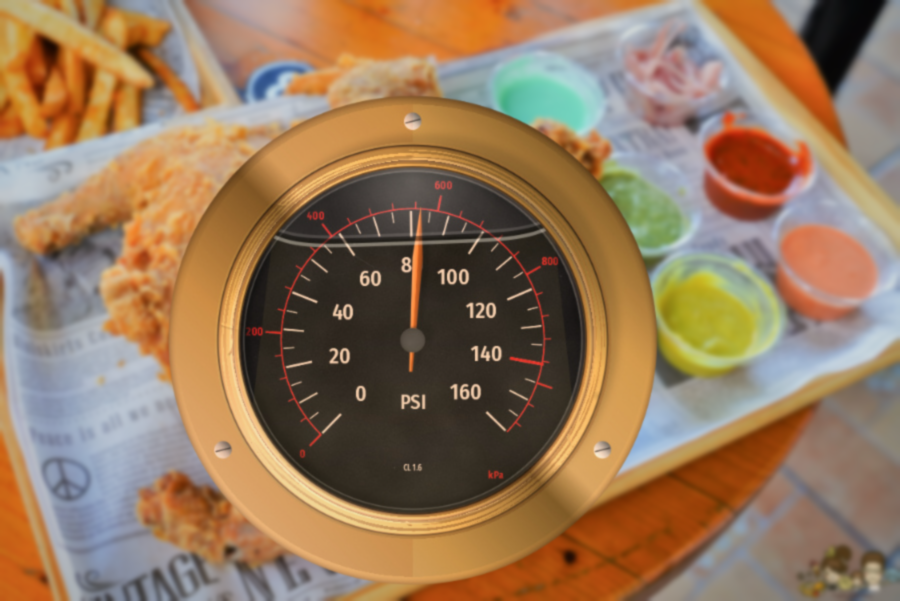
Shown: 82.5 psi
